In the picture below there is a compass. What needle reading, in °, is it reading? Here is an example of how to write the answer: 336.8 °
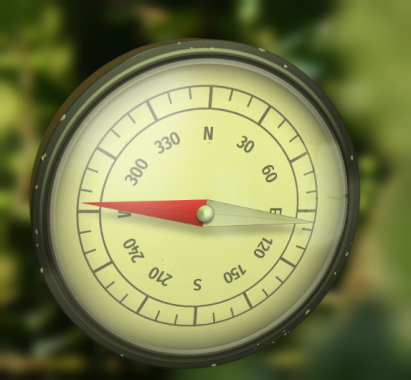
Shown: 275 °
